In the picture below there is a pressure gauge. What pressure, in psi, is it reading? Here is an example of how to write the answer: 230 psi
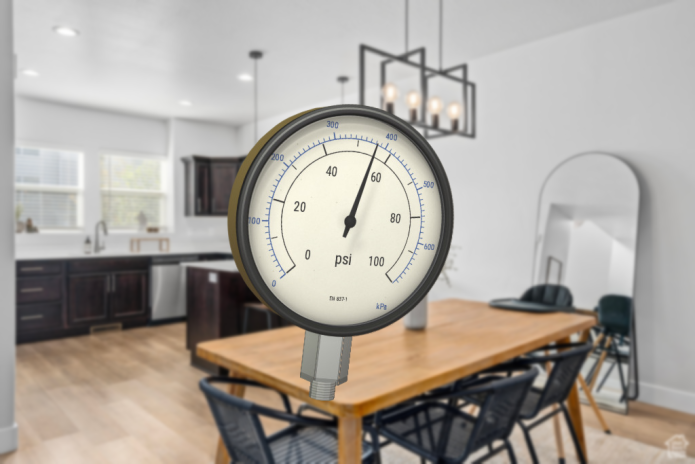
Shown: 55 psi
